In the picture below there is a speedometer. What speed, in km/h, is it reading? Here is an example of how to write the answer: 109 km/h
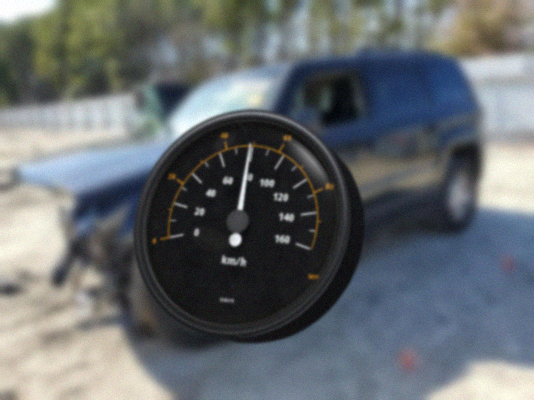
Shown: 80 km/h
